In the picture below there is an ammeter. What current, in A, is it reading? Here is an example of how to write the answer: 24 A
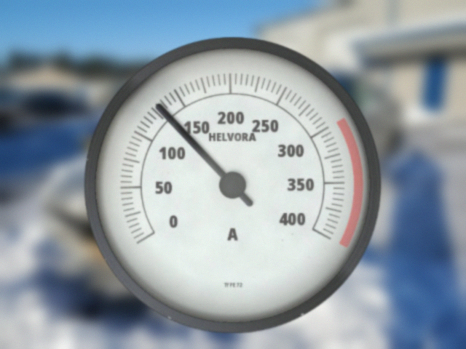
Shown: 130 A
